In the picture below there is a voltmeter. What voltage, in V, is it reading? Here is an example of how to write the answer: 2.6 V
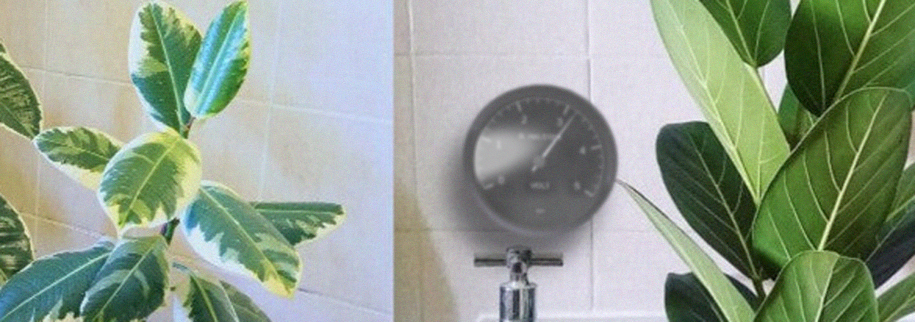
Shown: 3.2 V
